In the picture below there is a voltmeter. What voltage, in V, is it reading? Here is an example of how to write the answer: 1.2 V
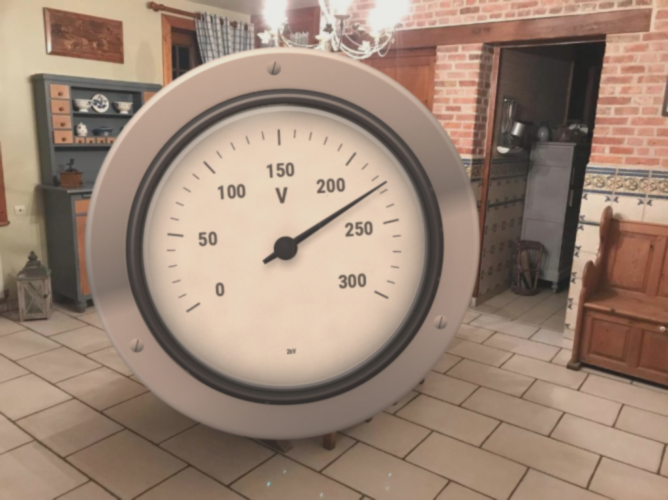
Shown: 225 V
